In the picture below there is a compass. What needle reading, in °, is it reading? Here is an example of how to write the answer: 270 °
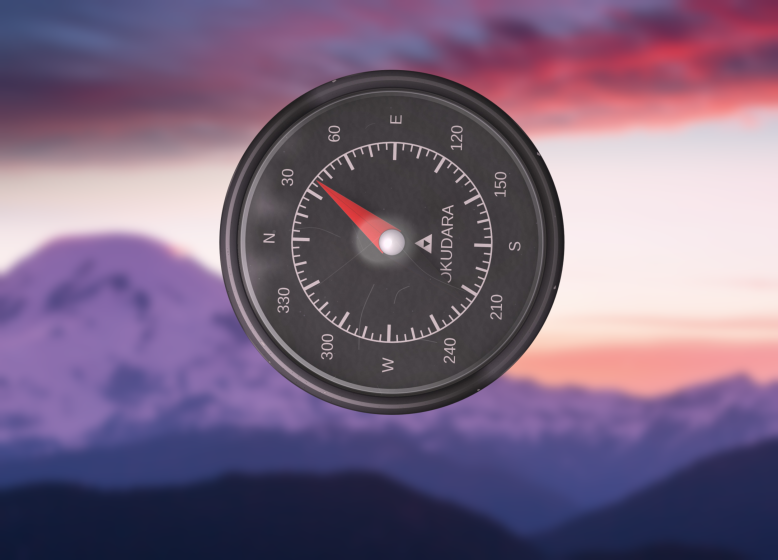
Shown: 37.5 °
